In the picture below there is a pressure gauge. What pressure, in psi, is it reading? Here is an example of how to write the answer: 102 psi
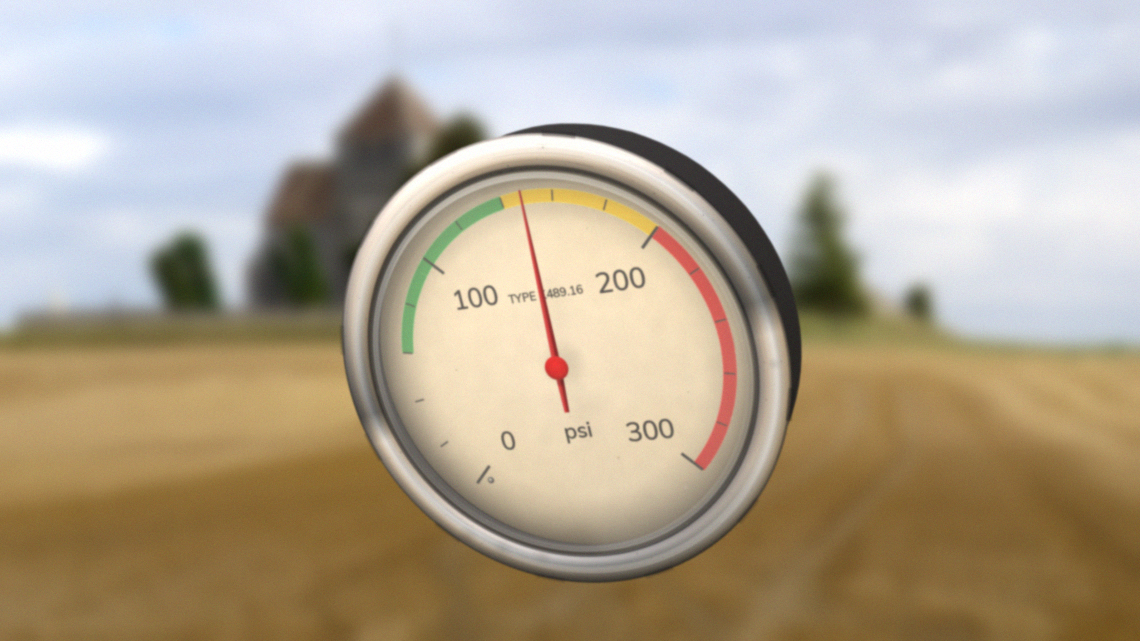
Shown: 150 psi
